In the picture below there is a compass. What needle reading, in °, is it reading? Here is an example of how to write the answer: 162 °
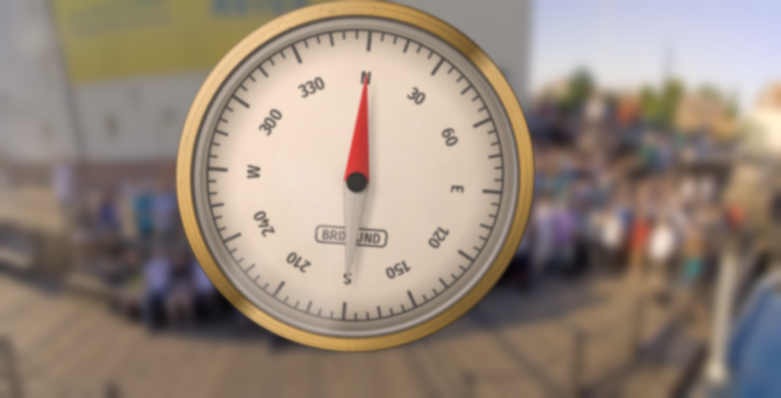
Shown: 0 °
